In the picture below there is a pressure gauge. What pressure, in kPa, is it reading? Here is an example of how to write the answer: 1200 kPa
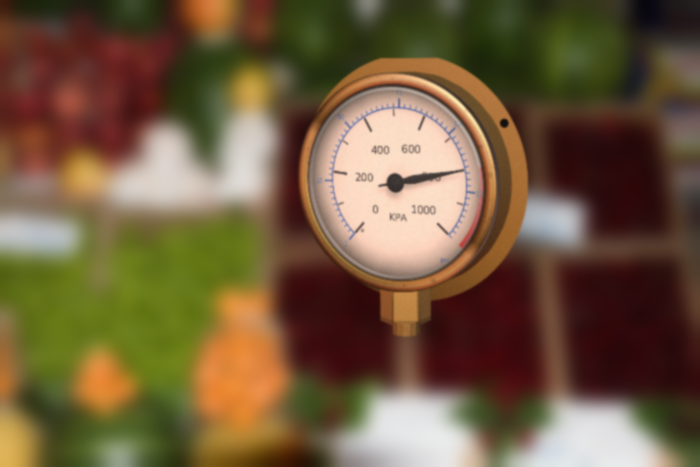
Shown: 800 kPa
